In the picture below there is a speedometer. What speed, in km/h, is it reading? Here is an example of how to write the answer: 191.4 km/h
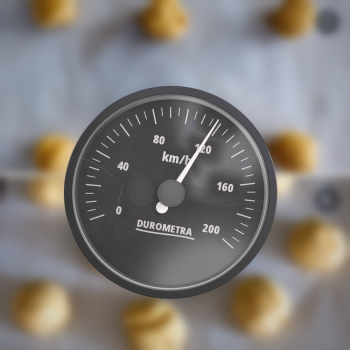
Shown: 117.5 km/h
